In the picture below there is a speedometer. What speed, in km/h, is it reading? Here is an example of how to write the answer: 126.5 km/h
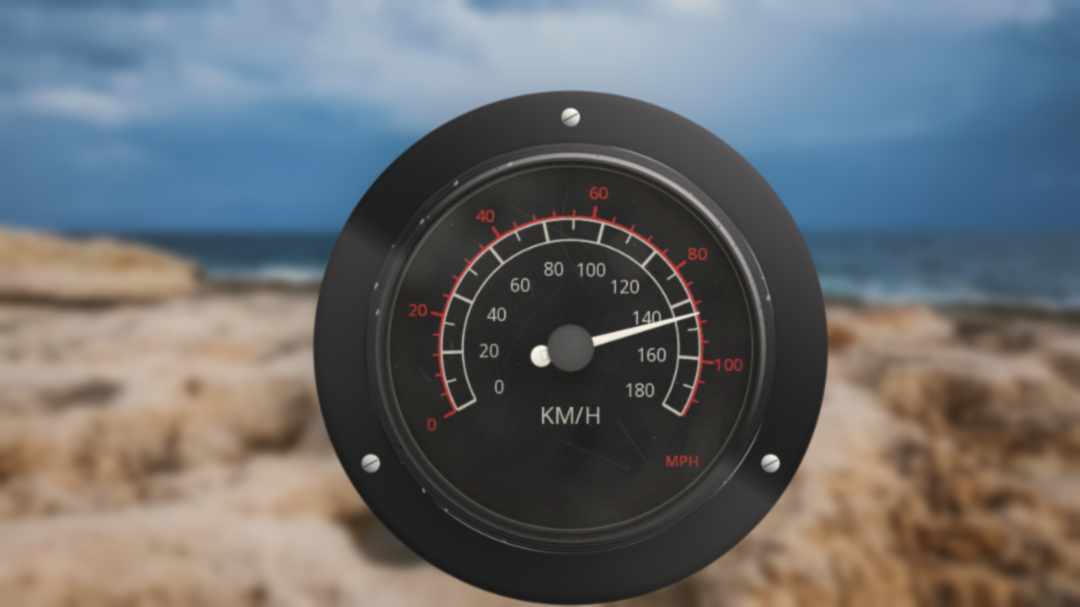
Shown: 145 km/h
